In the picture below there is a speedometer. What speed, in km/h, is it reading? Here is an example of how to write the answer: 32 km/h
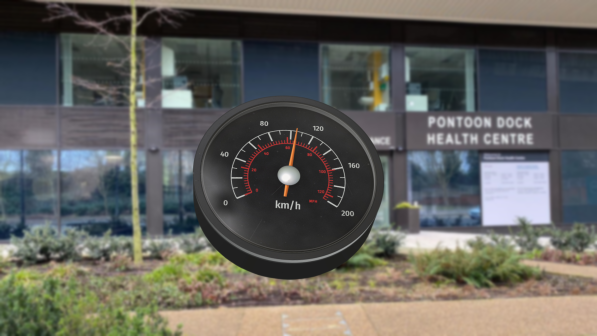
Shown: 105 km/h
